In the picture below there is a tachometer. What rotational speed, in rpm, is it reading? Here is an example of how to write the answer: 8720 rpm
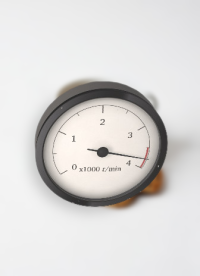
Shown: 3750 rpm
